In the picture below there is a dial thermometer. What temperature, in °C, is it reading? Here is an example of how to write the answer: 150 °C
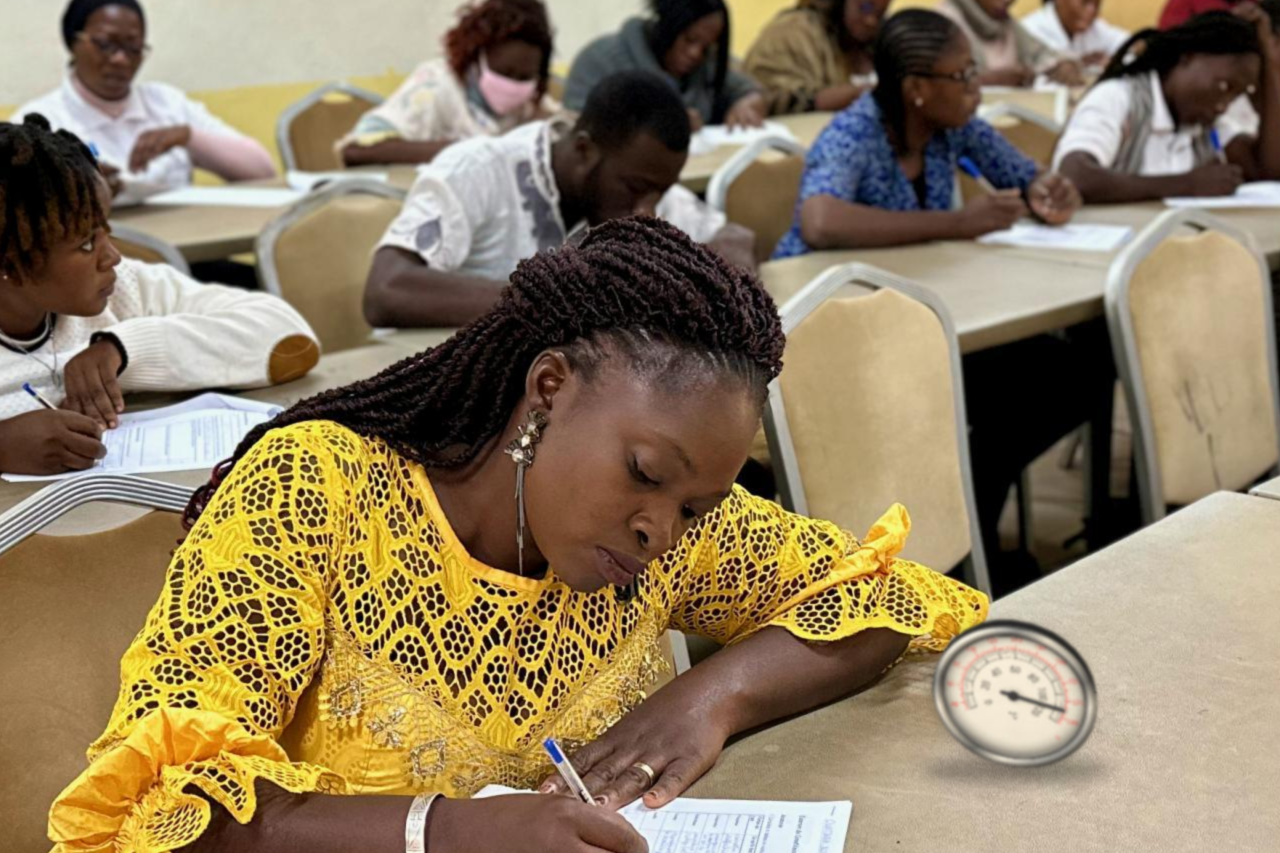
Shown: 110 °C
